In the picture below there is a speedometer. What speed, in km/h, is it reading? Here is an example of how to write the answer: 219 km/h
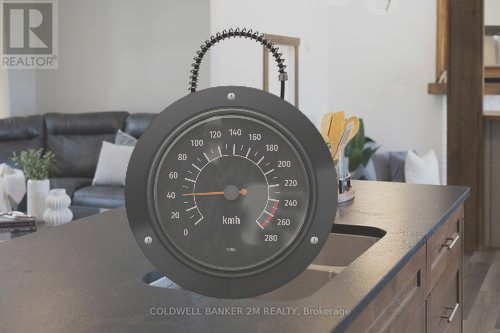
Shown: 40 km/h
